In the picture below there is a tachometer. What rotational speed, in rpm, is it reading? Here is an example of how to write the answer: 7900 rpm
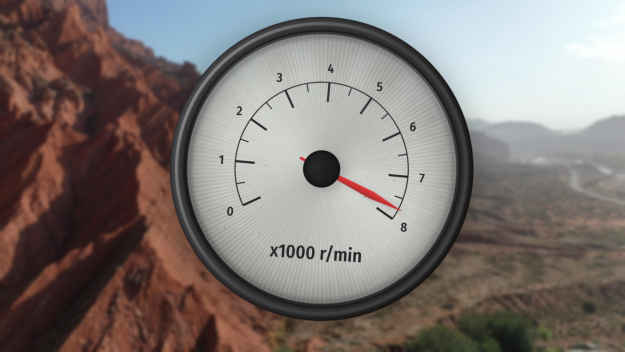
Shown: 7750 rpm
